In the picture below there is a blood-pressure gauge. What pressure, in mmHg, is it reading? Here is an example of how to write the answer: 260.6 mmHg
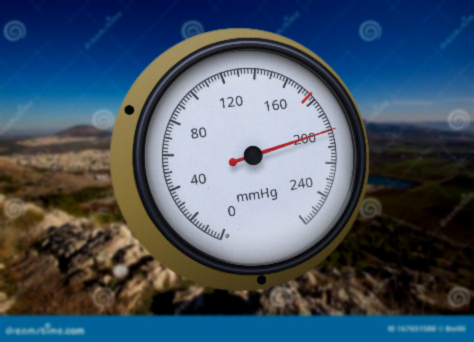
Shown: 200 mmHg
